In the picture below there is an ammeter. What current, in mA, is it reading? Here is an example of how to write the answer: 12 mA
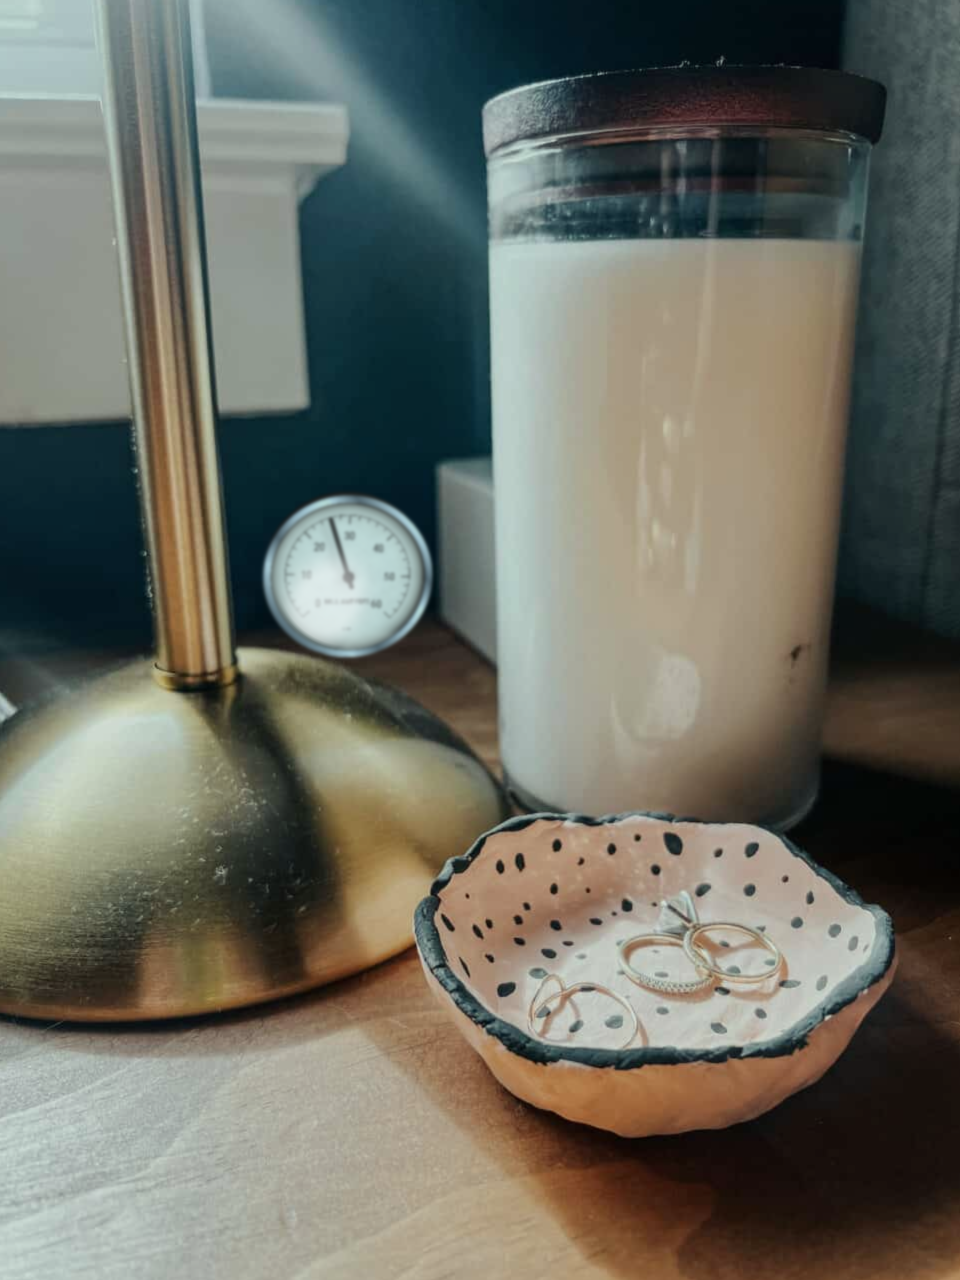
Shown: 26 mA
